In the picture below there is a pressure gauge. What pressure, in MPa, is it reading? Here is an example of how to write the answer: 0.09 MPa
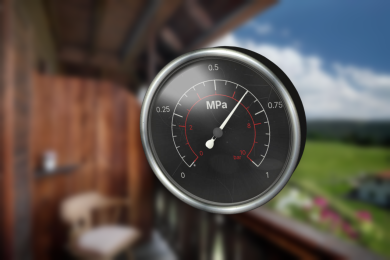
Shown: 0.65 MPa
